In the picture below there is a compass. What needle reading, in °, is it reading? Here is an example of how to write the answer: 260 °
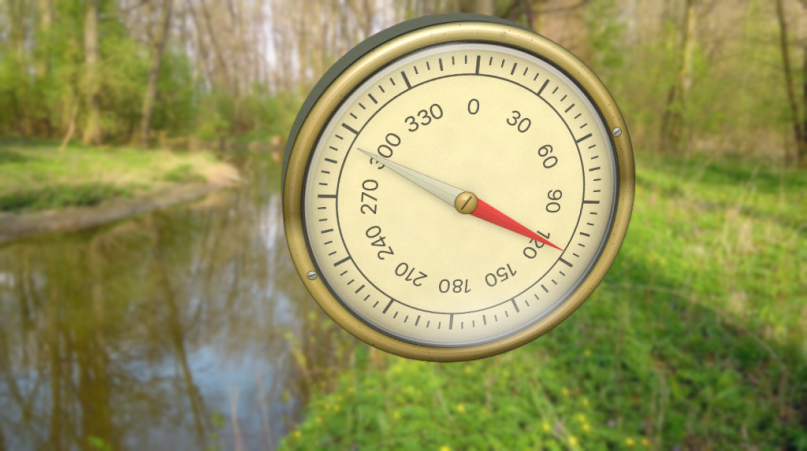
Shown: 115 °
